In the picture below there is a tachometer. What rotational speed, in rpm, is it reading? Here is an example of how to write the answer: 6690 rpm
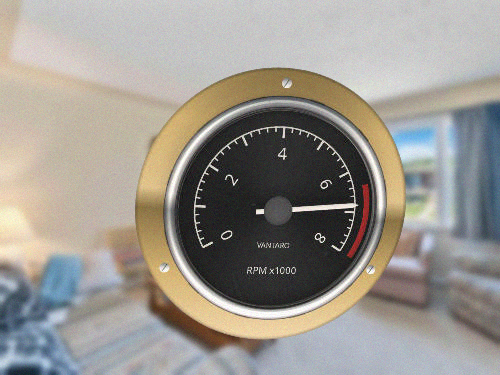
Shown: 6800 rpm
